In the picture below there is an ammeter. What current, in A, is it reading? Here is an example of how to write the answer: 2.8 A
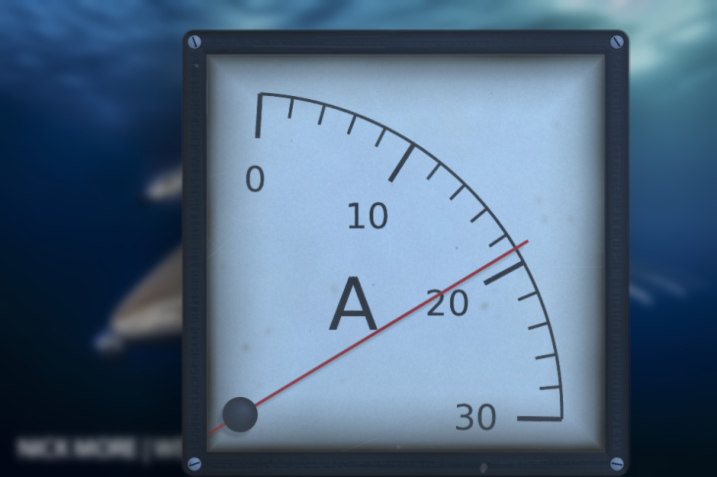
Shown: 19 A
